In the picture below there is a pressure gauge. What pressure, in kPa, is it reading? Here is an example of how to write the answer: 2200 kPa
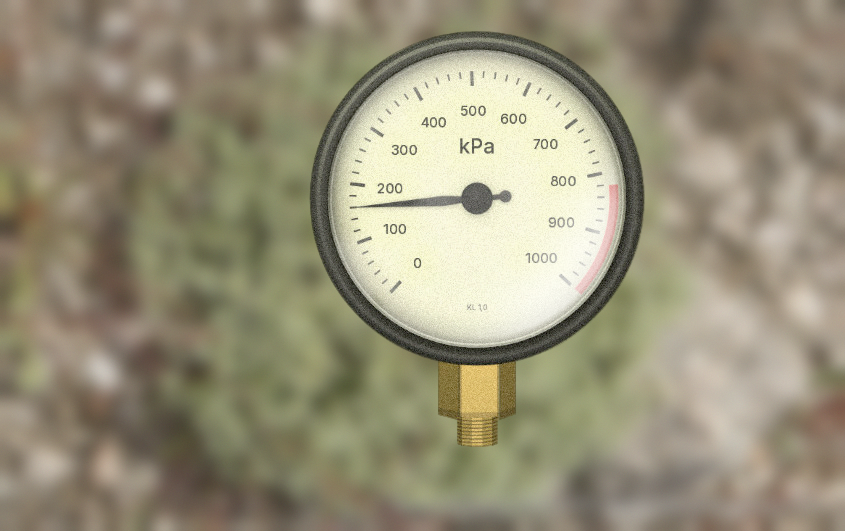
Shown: 160 kPa
